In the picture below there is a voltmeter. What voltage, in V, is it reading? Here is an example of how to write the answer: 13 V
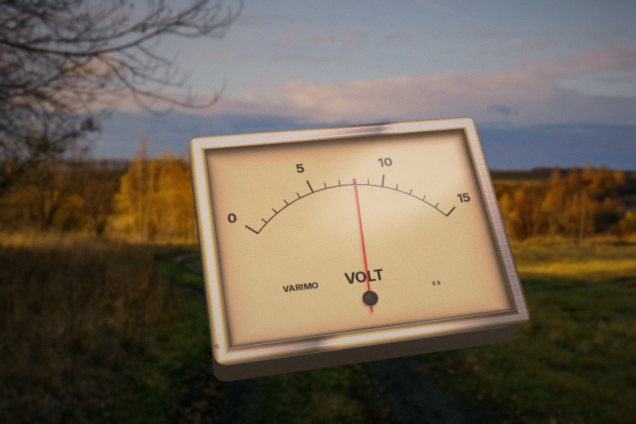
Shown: 8 V
